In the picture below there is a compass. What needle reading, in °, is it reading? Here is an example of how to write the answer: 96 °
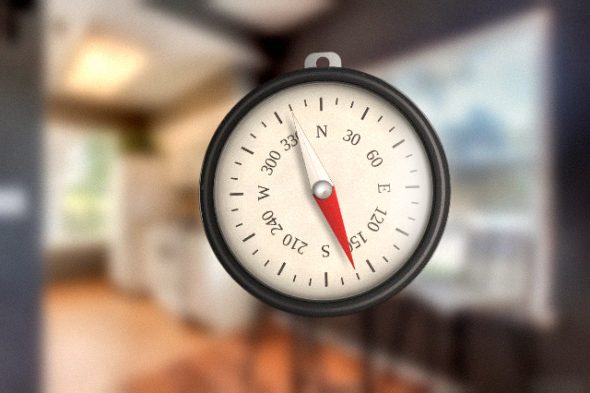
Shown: 160 °
